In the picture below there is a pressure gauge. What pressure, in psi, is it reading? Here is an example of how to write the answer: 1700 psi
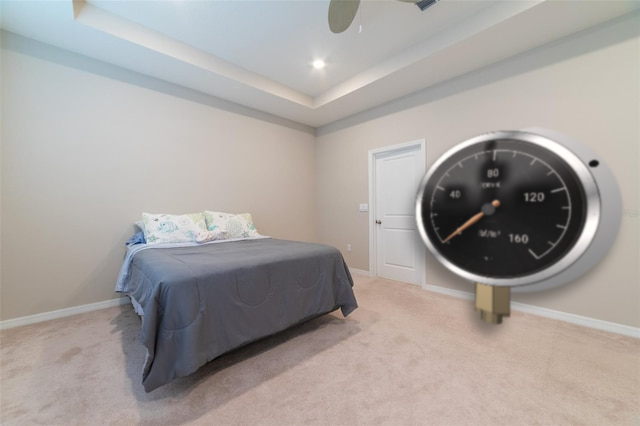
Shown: 0 psi
